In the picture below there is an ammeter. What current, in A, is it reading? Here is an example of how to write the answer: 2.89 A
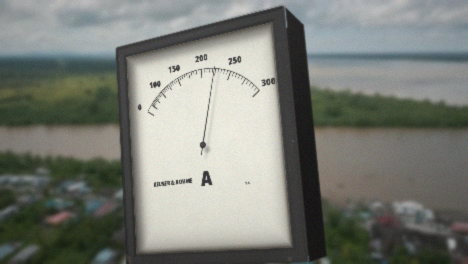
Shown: 225 A
